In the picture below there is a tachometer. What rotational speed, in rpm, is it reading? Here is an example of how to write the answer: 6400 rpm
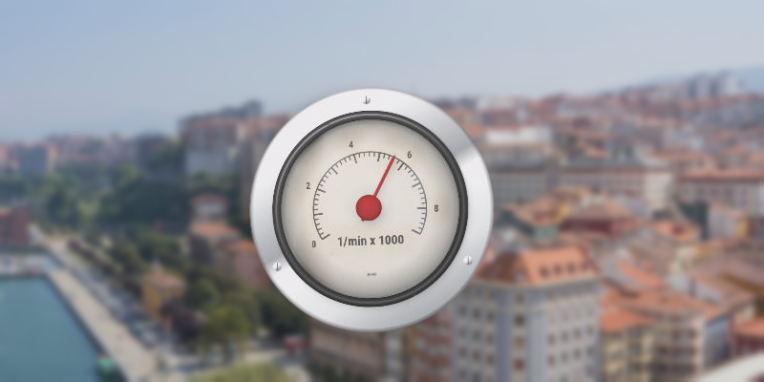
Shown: 5600 rpm
